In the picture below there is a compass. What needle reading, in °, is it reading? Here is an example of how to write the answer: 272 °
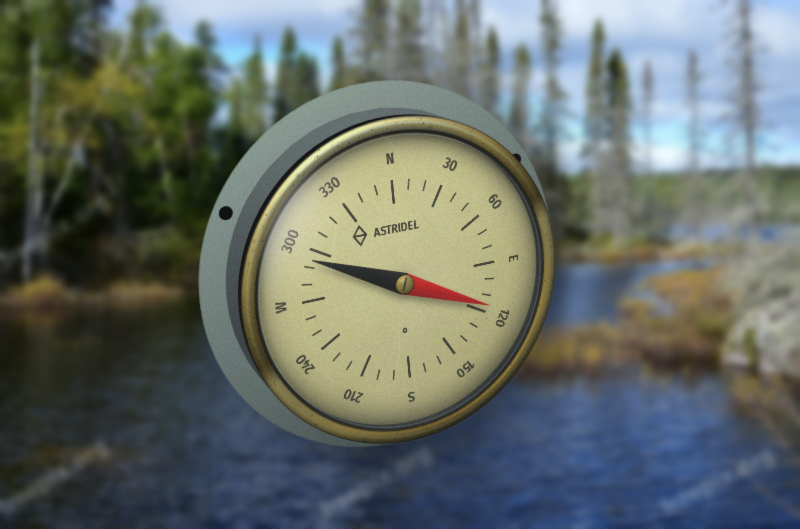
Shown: 115 °
